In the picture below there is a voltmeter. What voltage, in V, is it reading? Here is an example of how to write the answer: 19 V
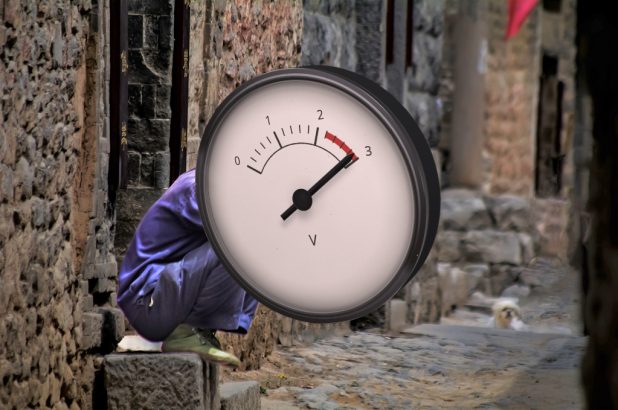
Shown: 2.9 V
